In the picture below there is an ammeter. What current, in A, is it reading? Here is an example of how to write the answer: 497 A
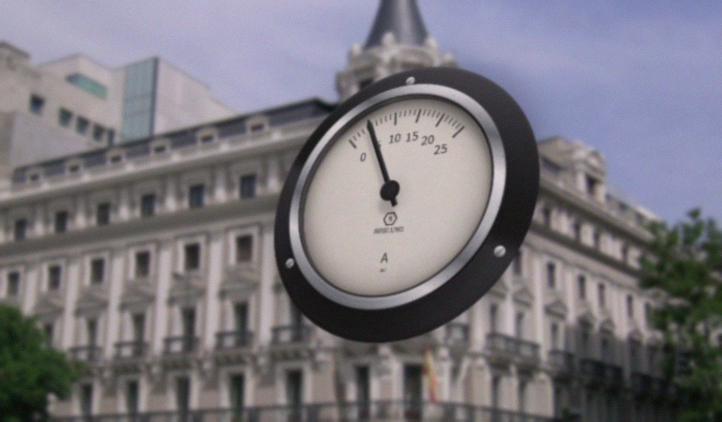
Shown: 5 A
